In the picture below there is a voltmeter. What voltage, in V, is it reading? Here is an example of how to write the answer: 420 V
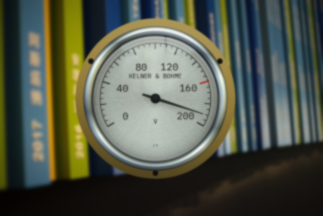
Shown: 190 V
